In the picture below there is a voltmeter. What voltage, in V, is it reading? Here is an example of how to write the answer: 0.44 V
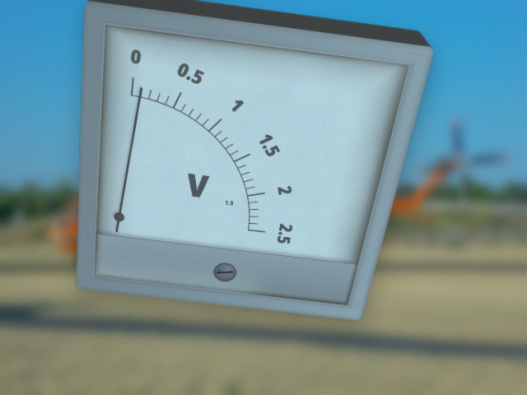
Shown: 0.1 V
